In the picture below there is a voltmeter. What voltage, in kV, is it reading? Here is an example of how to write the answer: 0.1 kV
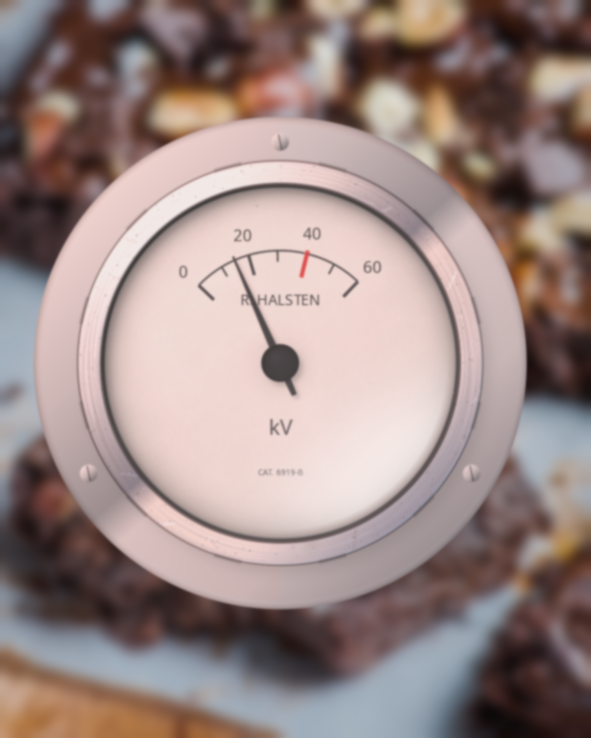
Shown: 15 kV
